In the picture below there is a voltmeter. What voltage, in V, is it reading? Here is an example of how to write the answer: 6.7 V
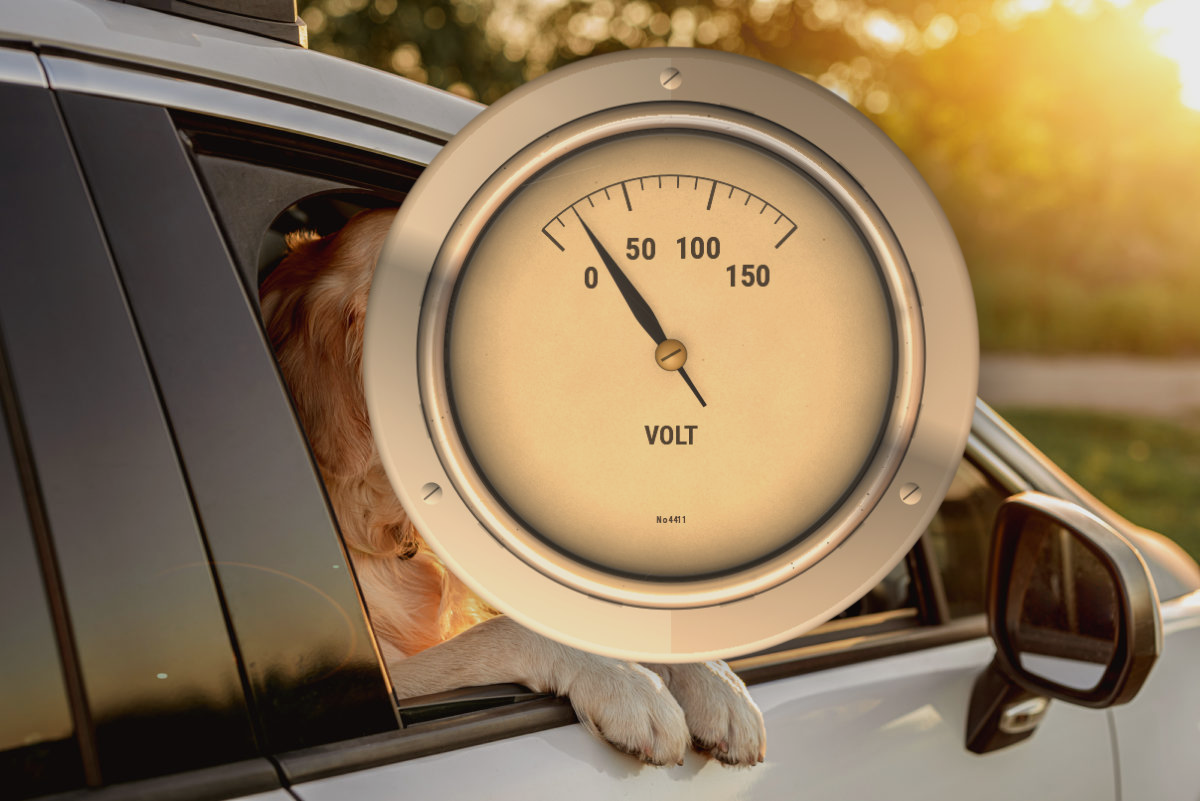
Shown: 20 V
